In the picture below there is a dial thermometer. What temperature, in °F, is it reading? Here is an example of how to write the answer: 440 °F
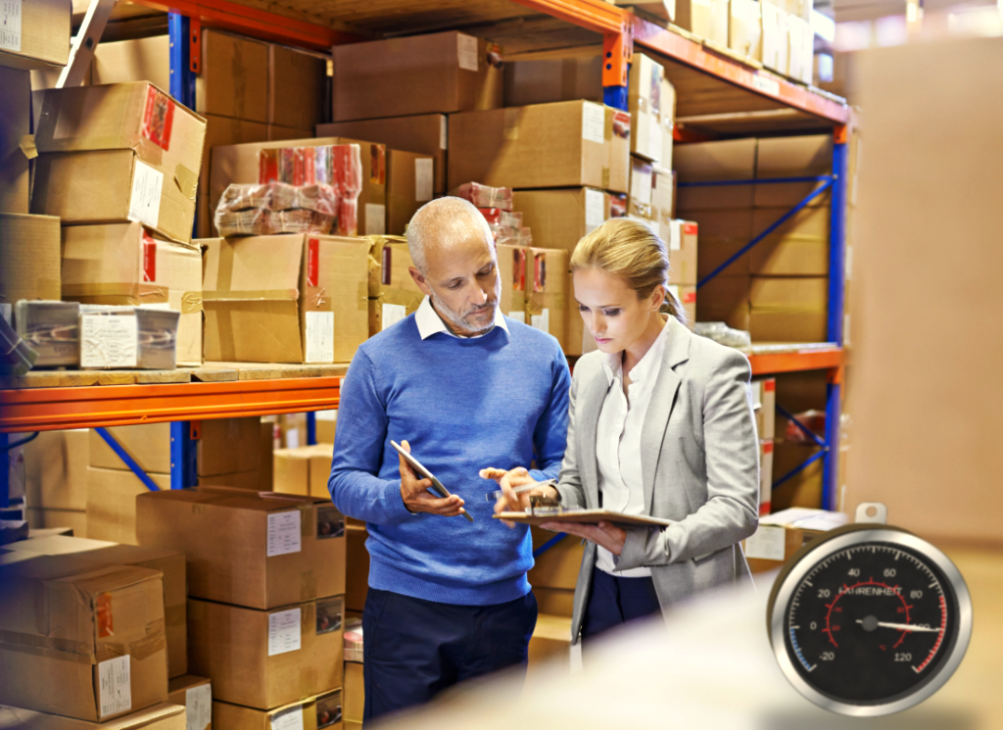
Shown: 100 °F
